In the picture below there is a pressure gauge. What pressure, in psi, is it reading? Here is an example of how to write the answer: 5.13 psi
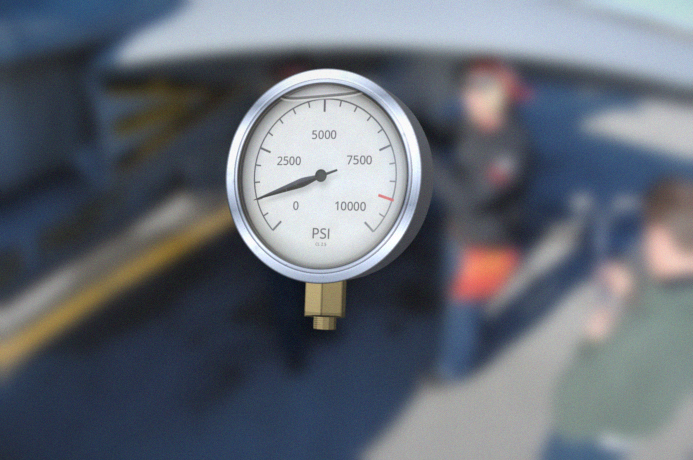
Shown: 1000 psi
